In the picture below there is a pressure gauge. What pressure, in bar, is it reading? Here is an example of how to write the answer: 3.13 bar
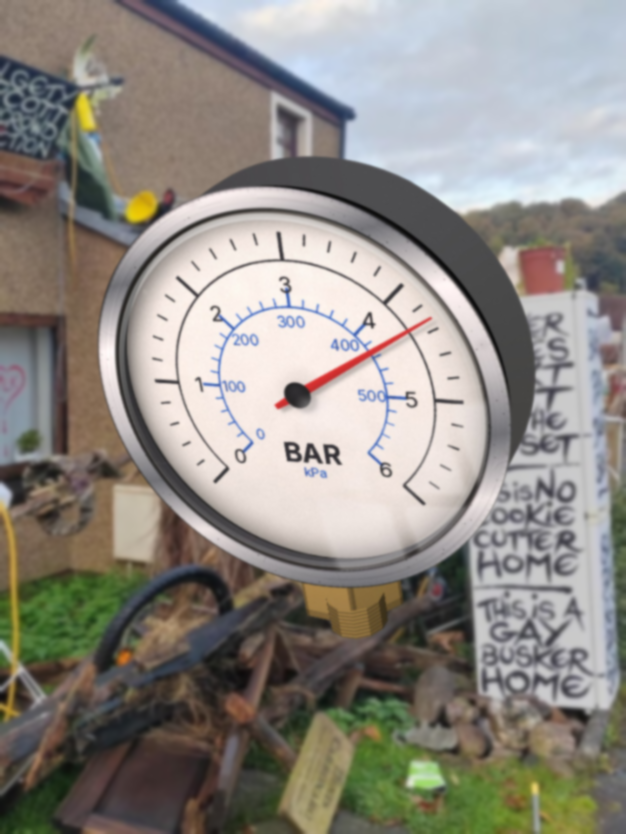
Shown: 4.3 bar
